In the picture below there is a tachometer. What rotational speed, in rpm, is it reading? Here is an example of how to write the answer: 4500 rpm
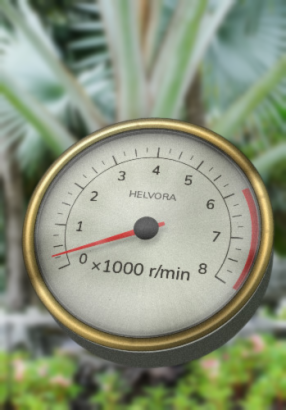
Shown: 250 rpm
